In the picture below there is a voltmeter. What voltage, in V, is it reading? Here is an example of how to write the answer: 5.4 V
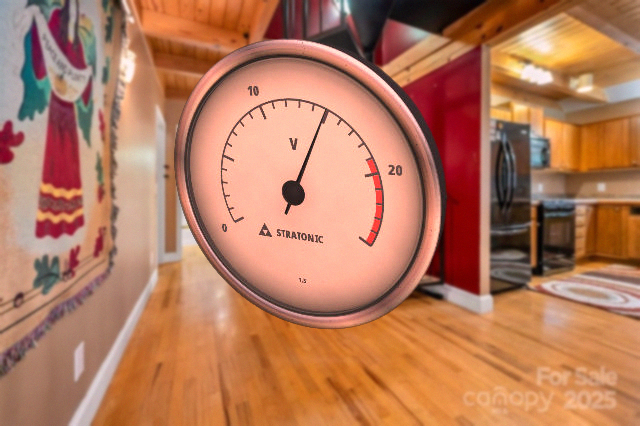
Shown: 15 V
